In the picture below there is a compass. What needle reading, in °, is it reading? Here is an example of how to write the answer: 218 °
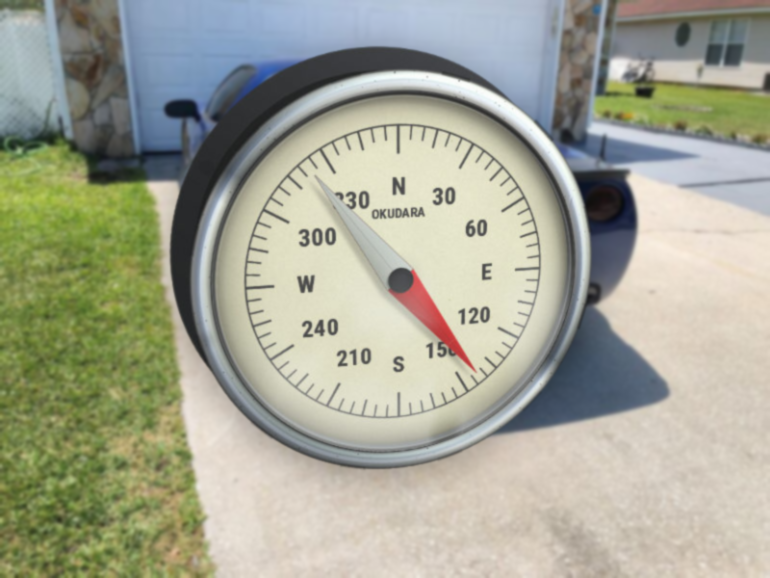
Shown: 142.5 °
